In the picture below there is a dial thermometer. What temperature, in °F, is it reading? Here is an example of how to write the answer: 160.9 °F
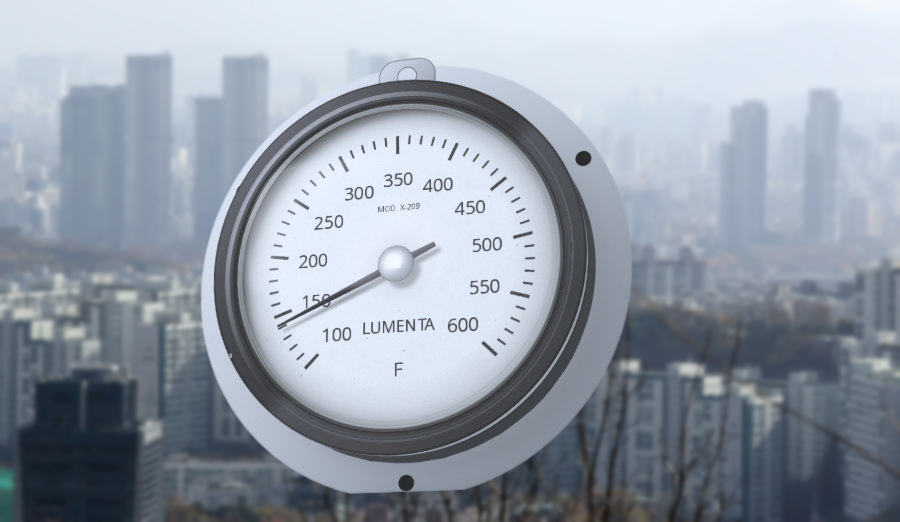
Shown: 140 °F
